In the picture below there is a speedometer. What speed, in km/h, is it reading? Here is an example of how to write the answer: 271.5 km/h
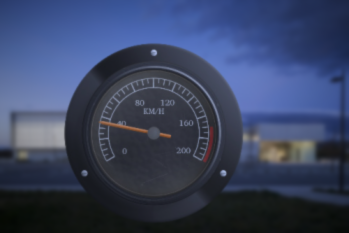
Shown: 35 km/h
